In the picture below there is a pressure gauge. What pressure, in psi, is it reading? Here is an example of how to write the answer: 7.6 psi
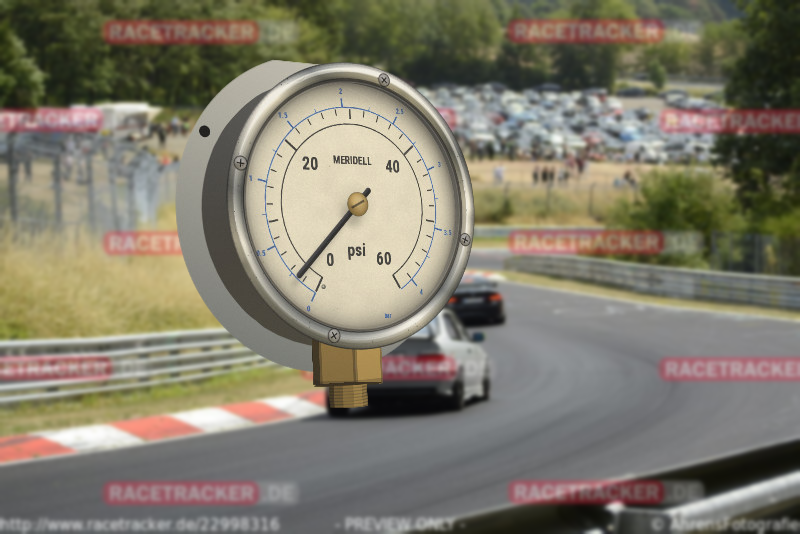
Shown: 3 psi
